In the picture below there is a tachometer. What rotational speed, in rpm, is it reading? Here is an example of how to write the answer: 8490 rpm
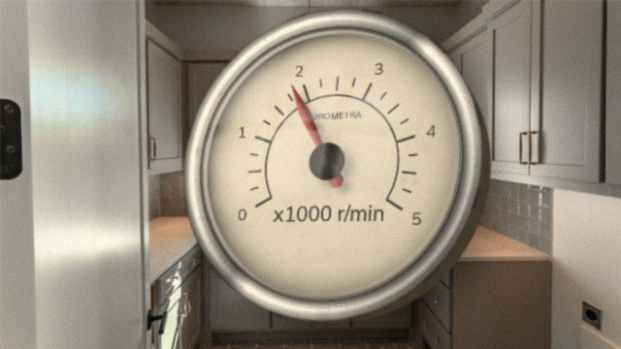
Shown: 1875 rpm
